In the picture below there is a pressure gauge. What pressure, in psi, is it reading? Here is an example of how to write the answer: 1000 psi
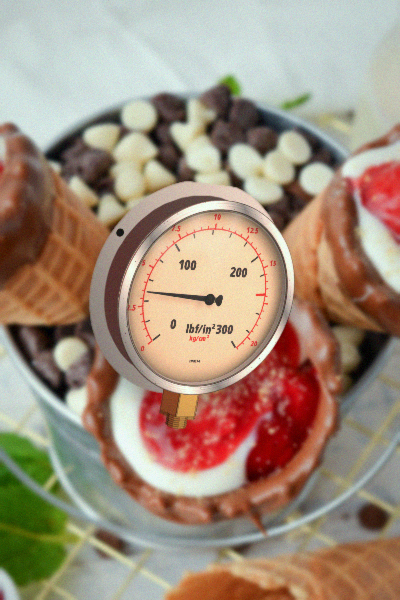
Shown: 50 psi
